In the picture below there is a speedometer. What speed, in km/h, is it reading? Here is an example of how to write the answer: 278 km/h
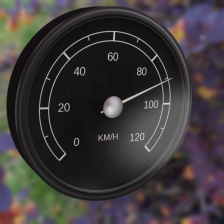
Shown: 90 km/h
